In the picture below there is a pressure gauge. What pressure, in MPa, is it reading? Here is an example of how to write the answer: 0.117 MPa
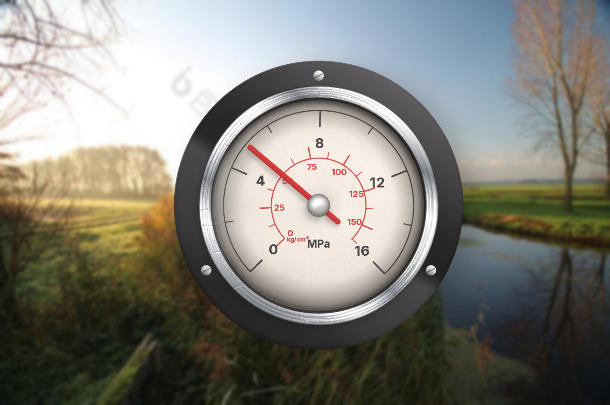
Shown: 5 MPa
